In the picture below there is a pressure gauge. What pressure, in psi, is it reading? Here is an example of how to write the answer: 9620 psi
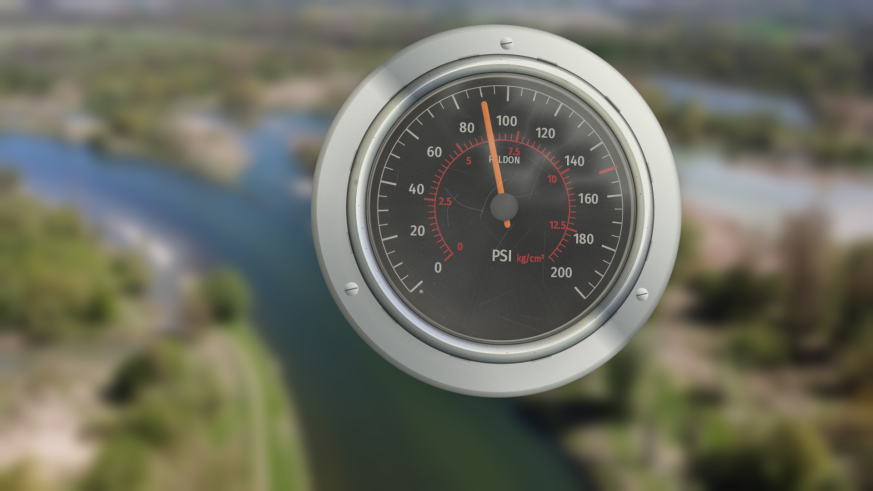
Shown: 90 psi
